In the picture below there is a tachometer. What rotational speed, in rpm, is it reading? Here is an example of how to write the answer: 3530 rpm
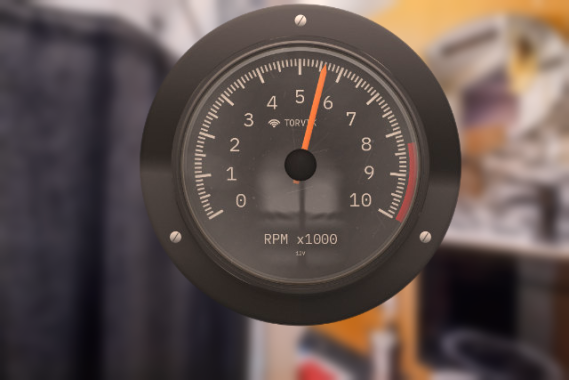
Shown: 5600 rpm
